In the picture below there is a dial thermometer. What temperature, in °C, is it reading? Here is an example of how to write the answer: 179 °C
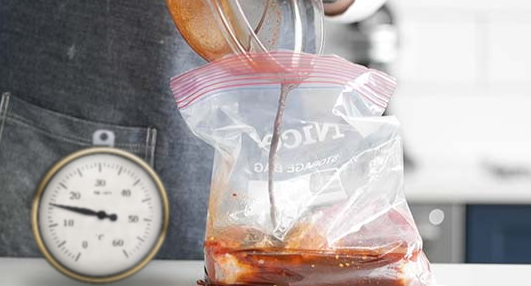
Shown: 15 °C
